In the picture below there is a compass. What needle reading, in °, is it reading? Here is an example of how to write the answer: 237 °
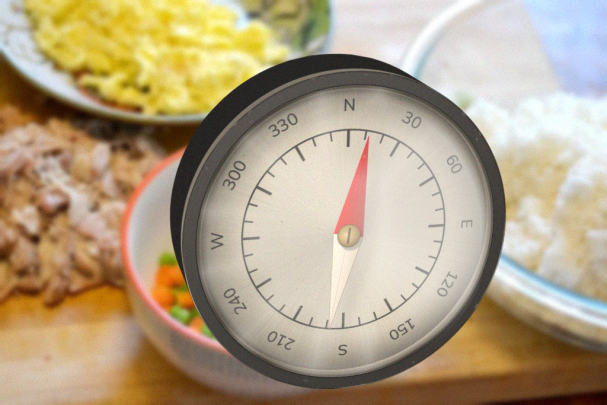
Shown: 10 °
